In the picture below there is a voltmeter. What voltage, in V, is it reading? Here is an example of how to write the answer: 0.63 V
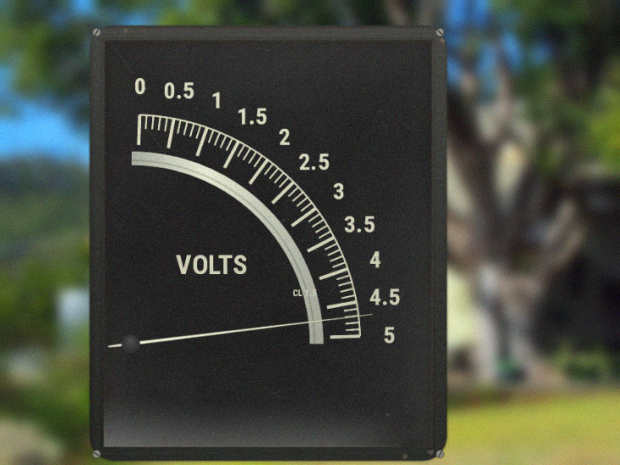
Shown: 4.7 V
